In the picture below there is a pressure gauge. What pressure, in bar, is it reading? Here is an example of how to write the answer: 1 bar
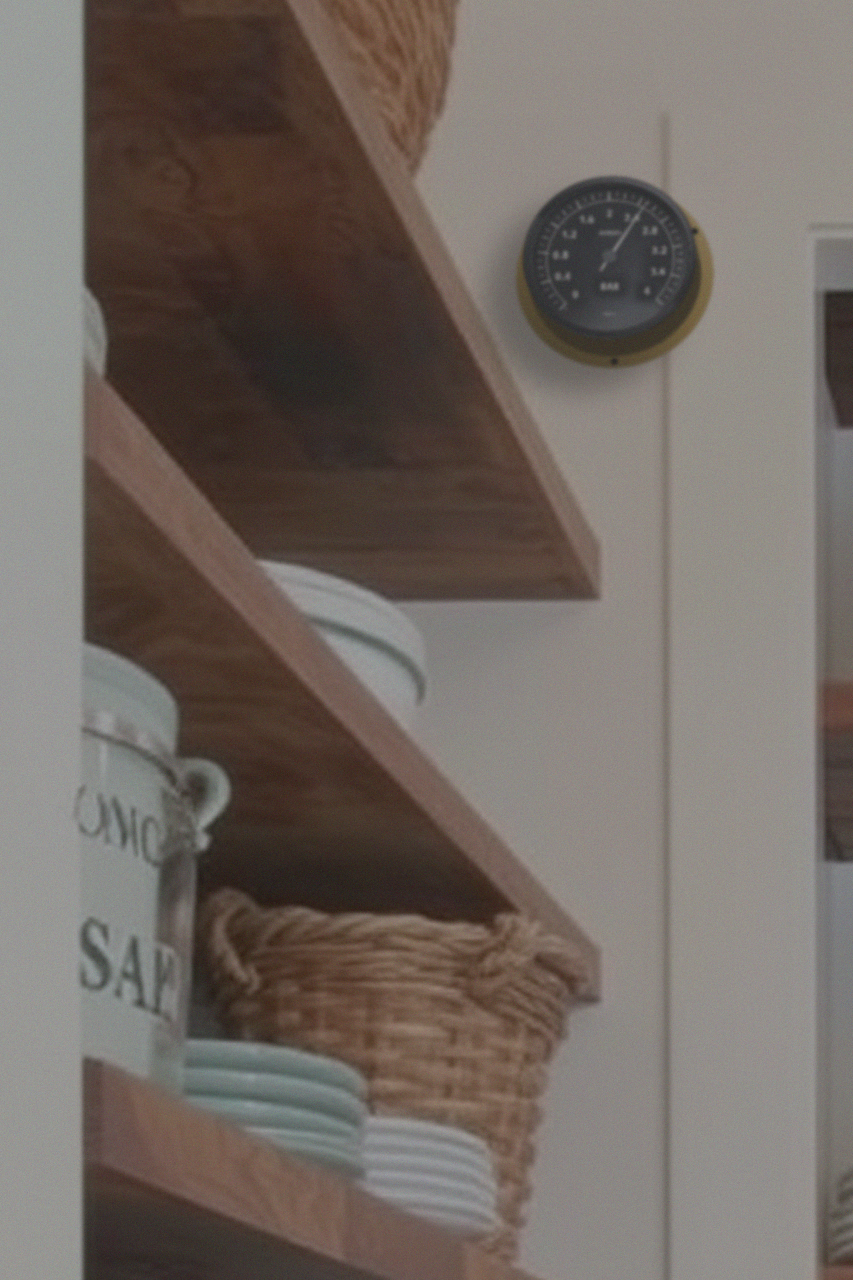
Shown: 2.5 bar
